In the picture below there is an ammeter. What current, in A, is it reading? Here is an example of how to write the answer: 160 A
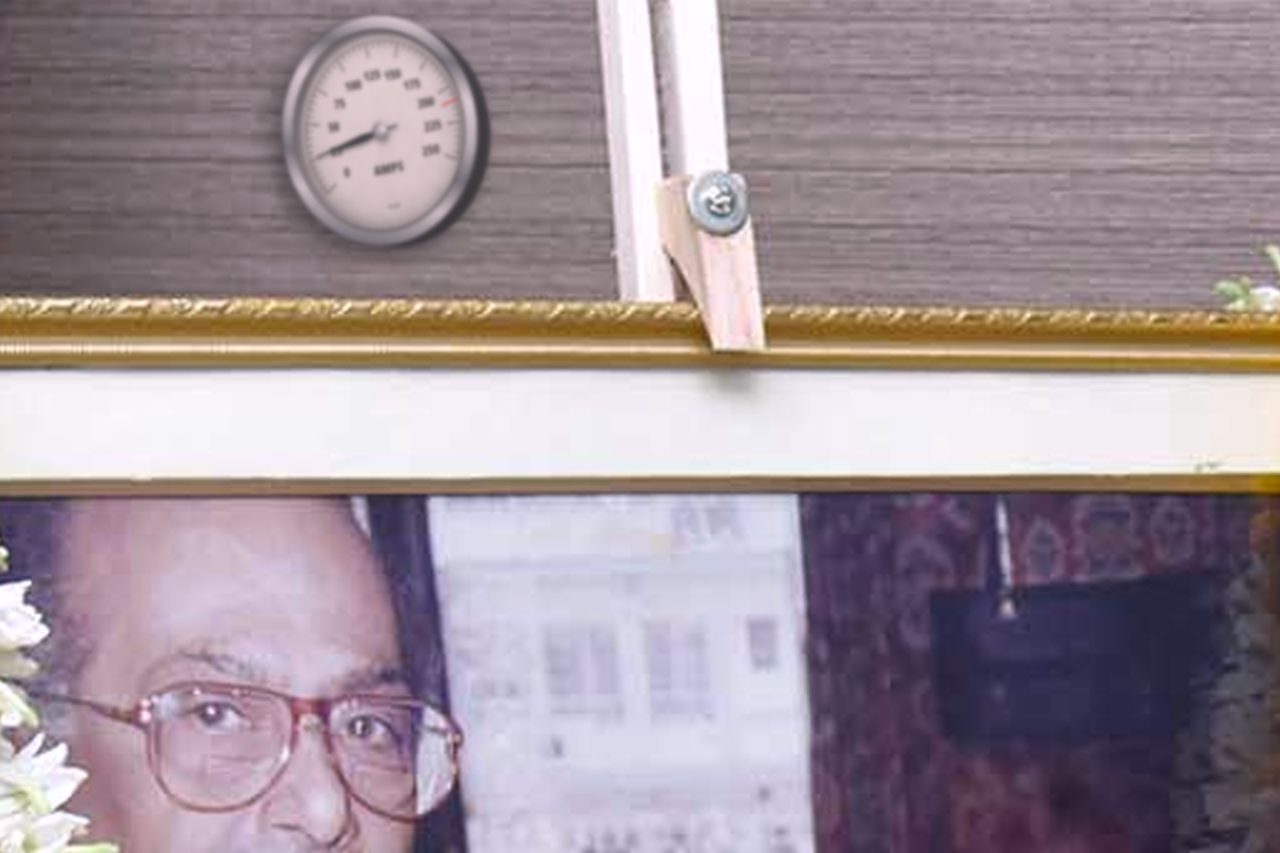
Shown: 25 A
